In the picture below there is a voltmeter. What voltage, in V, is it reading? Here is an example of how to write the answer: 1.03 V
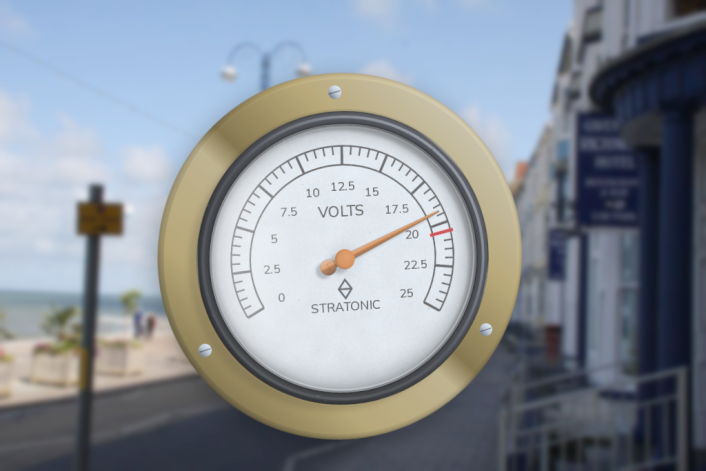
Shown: 19.25 V
